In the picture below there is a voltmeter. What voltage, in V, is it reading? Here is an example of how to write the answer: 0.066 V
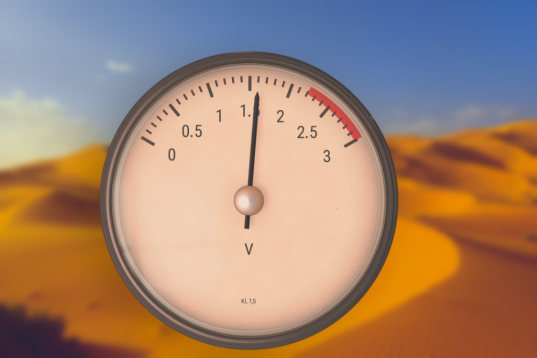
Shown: 1.6 V
